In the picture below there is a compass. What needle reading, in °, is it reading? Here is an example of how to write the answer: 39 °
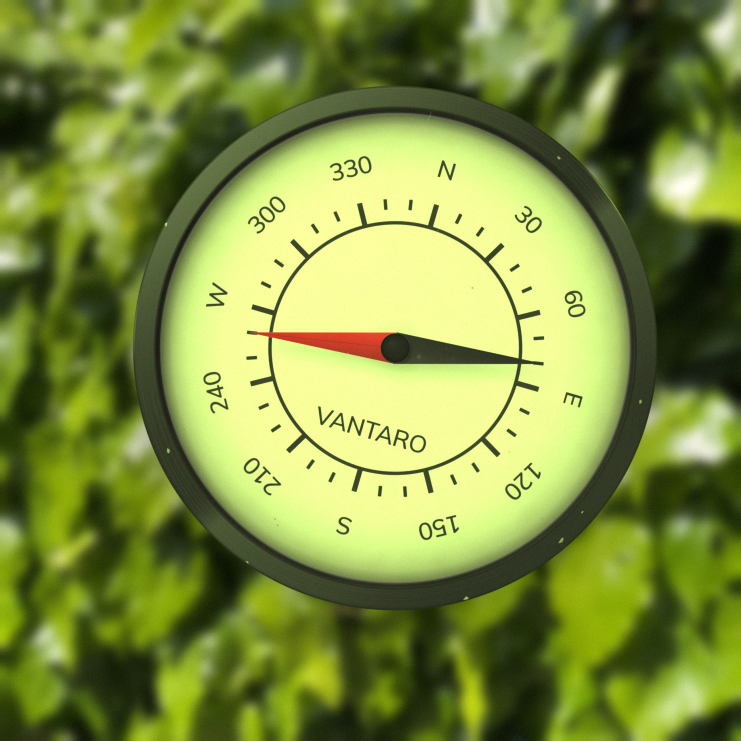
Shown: 260 °
